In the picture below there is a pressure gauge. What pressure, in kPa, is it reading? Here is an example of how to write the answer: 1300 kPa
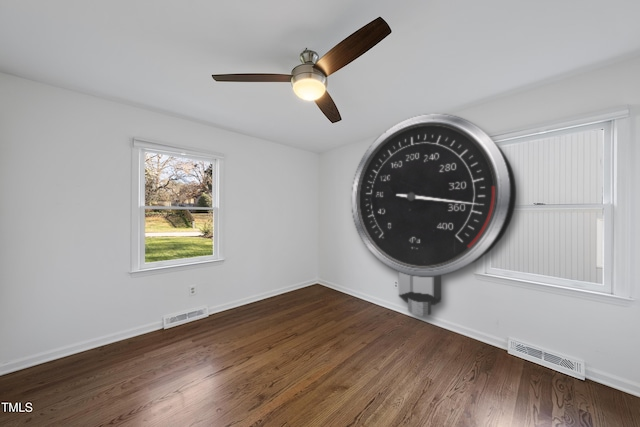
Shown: 350 kPa
